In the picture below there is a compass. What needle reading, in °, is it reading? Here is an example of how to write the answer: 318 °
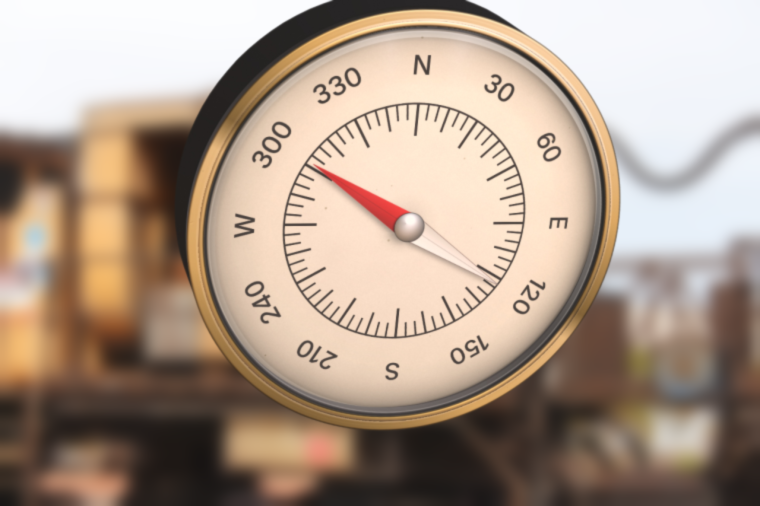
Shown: 302.5 °
